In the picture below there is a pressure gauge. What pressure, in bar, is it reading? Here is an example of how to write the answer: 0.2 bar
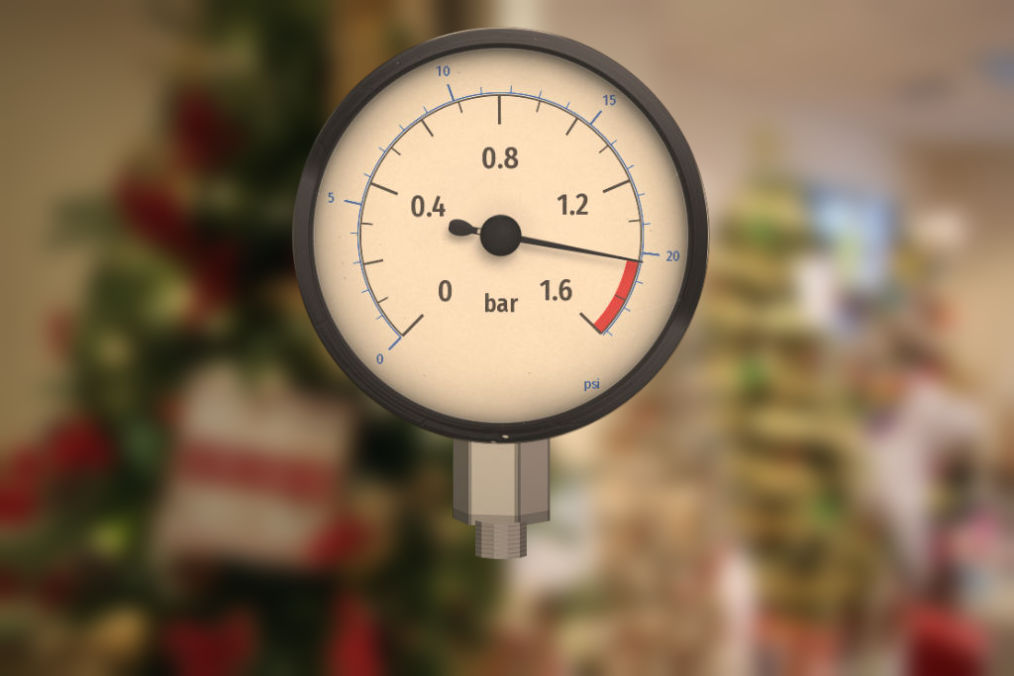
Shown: 1.4 bar
